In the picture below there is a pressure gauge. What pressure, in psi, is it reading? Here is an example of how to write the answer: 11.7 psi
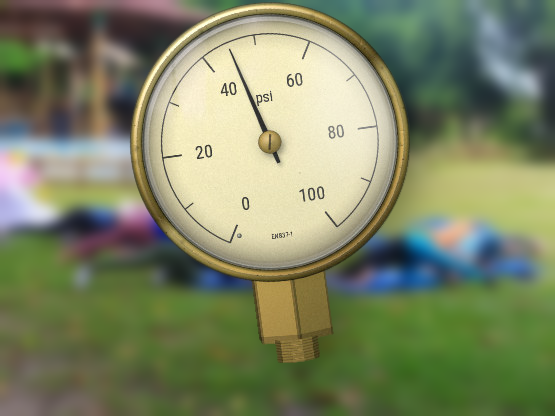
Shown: 45 psi
